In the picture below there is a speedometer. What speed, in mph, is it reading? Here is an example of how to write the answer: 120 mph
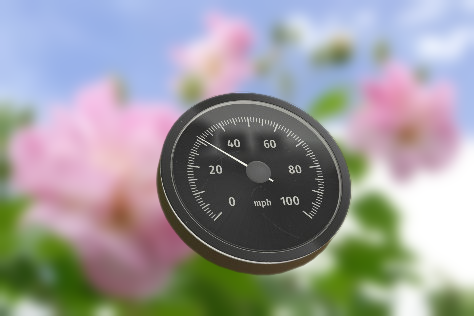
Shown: 30 mph
